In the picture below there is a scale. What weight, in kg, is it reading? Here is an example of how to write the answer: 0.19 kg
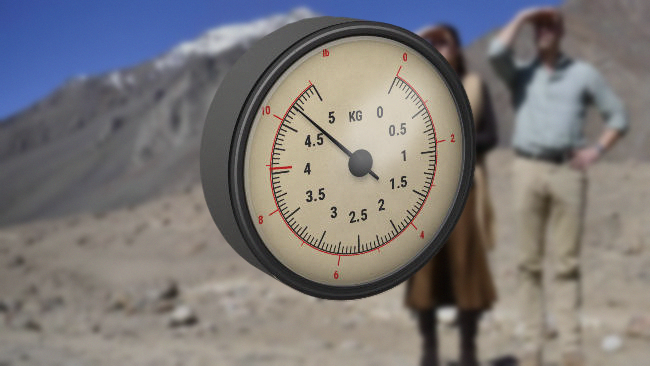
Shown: 4.7 kg
